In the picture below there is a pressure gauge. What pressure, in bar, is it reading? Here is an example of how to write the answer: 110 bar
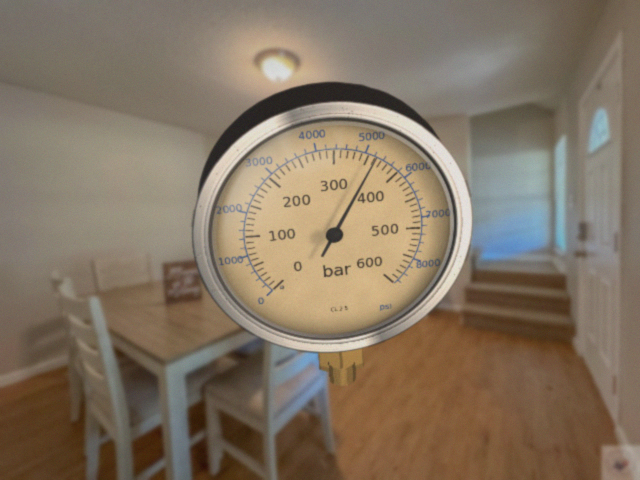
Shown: 360 bar
